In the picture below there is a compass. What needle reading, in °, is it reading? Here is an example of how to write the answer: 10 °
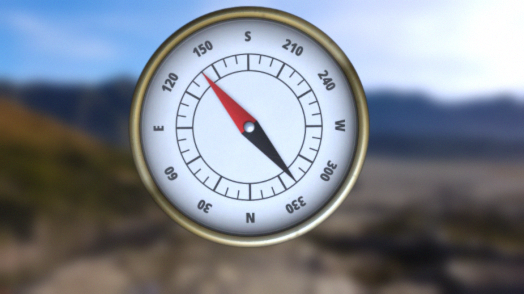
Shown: 140 °
